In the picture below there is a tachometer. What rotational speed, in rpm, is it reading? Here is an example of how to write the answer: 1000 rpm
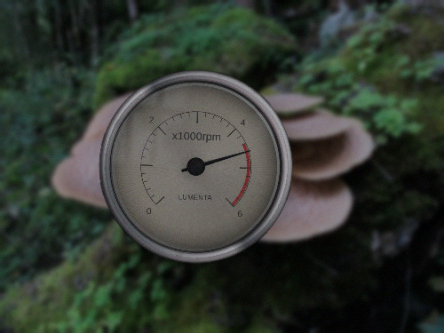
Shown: 4600 rpm
